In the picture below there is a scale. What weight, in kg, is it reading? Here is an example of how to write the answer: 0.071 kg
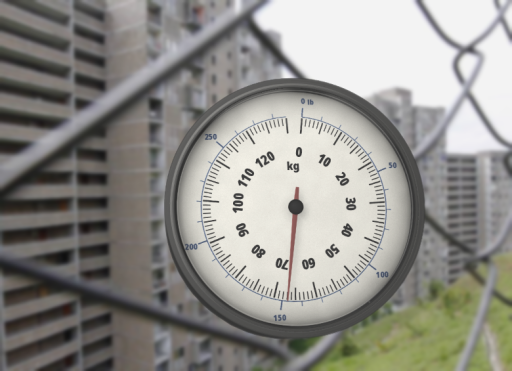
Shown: 67 kg
